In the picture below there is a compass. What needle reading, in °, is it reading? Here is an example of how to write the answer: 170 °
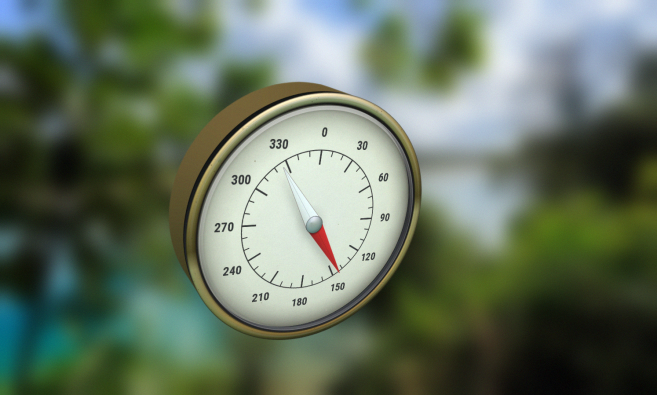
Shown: 145 °
